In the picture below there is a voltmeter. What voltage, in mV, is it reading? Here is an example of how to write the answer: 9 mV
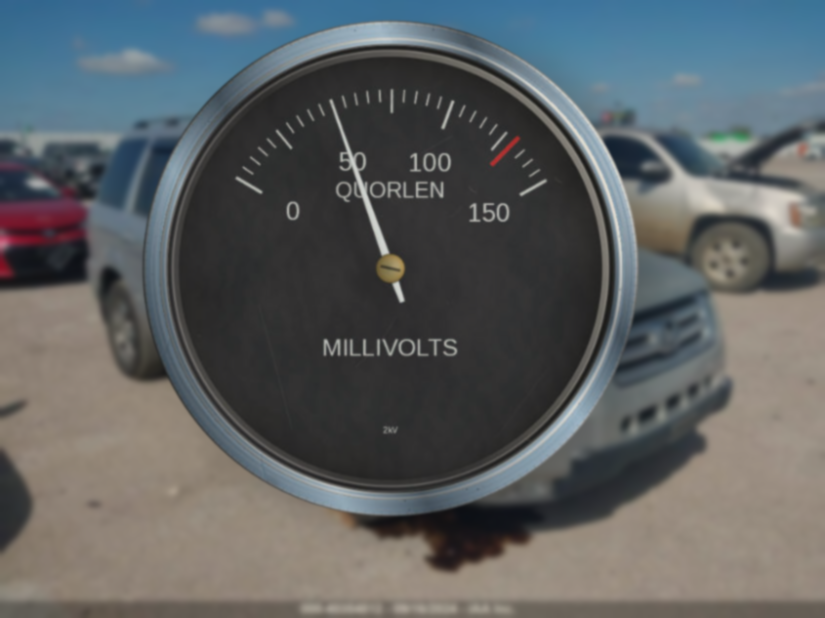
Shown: 50 mV
